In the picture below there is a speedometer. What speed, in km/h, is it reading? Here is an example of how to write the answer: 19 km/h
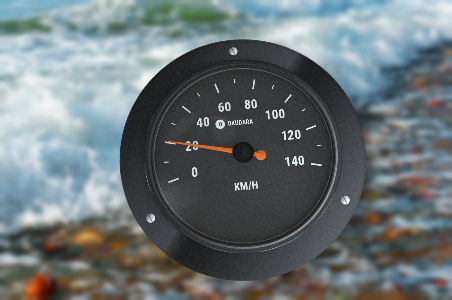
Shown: 20 km/h
